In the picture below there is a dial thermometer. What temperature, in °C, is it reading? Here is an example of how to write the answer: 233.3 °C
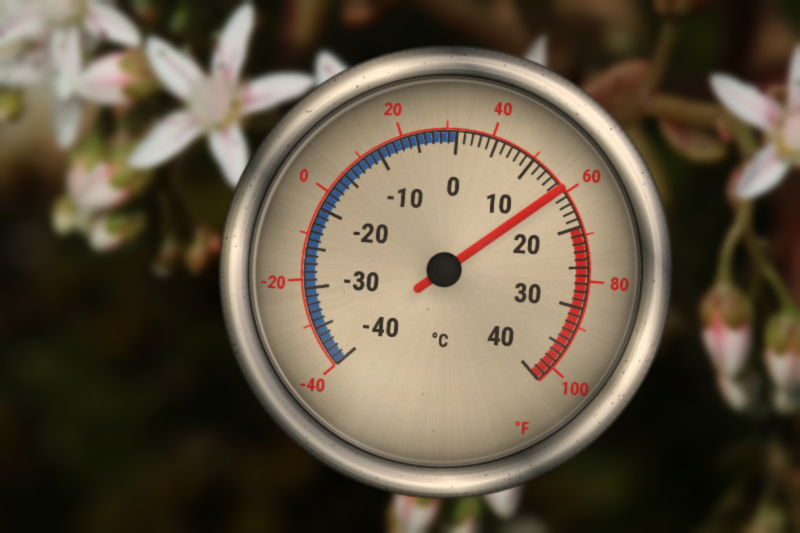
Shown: 15 °C
